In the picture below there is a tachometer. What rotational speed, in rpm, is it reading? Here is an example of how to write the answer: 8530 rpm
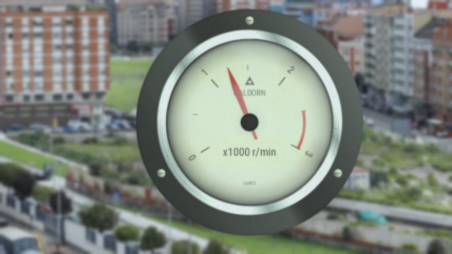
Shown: 1250 rpm
